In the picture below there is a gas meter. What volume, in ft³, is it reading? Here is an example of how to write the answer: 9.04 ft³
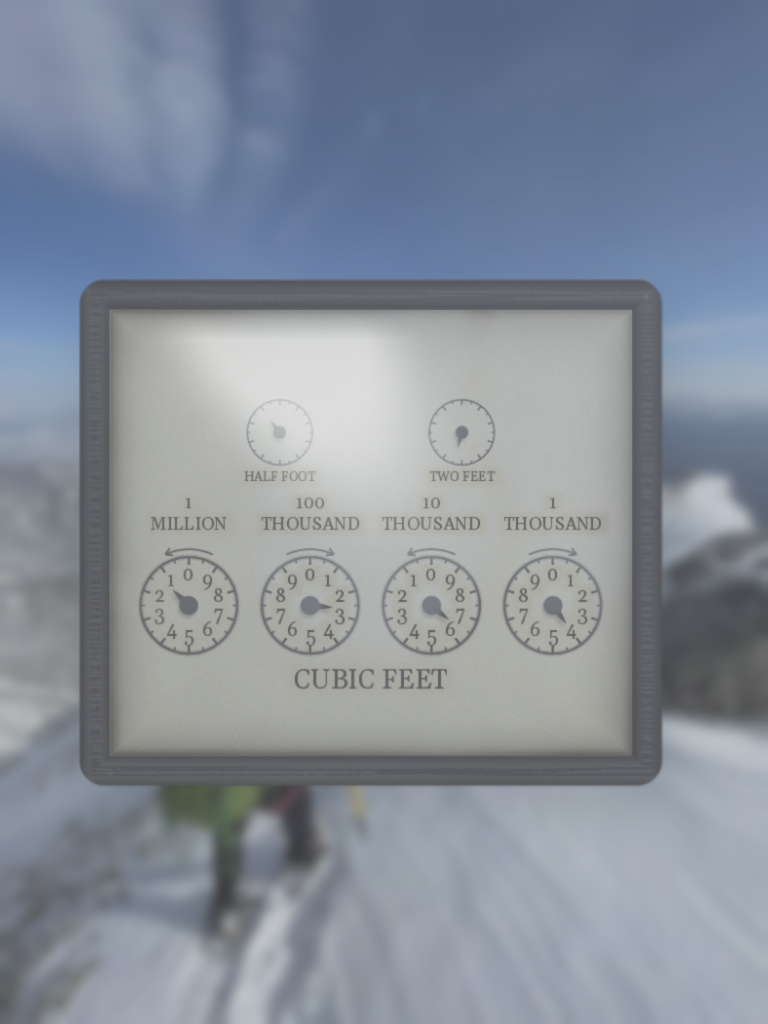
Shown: 126400 ft³
